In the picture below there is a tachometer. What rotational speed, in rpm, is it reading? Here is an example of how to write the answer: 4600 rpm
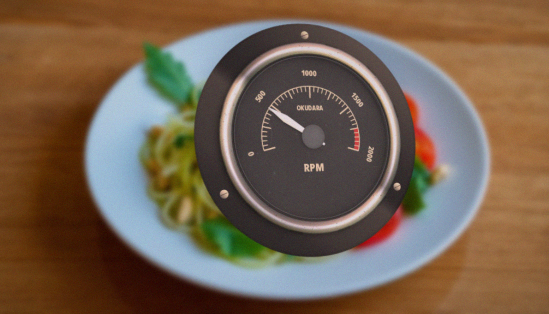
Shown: 450 rpm
